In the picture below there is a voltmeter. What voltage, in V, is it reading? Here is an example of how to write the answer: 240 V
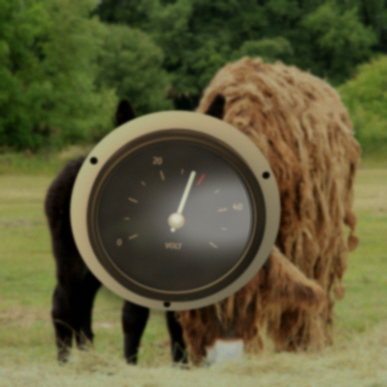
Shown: 27.5 V
